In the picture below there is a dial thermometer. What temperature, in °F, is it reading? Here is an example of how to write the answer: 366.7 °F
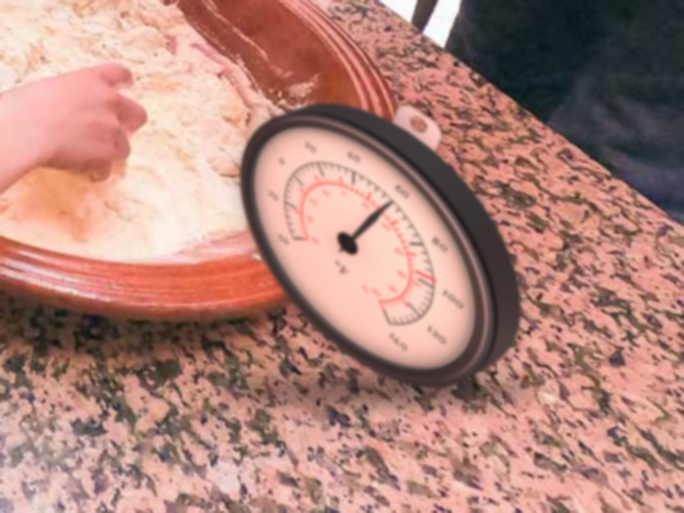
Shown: 60 °F
